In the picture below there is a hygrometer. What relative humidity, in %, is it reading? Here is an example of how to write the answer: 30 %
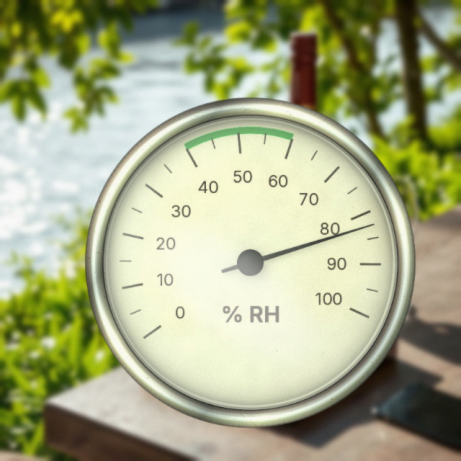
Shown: 82.5 %
